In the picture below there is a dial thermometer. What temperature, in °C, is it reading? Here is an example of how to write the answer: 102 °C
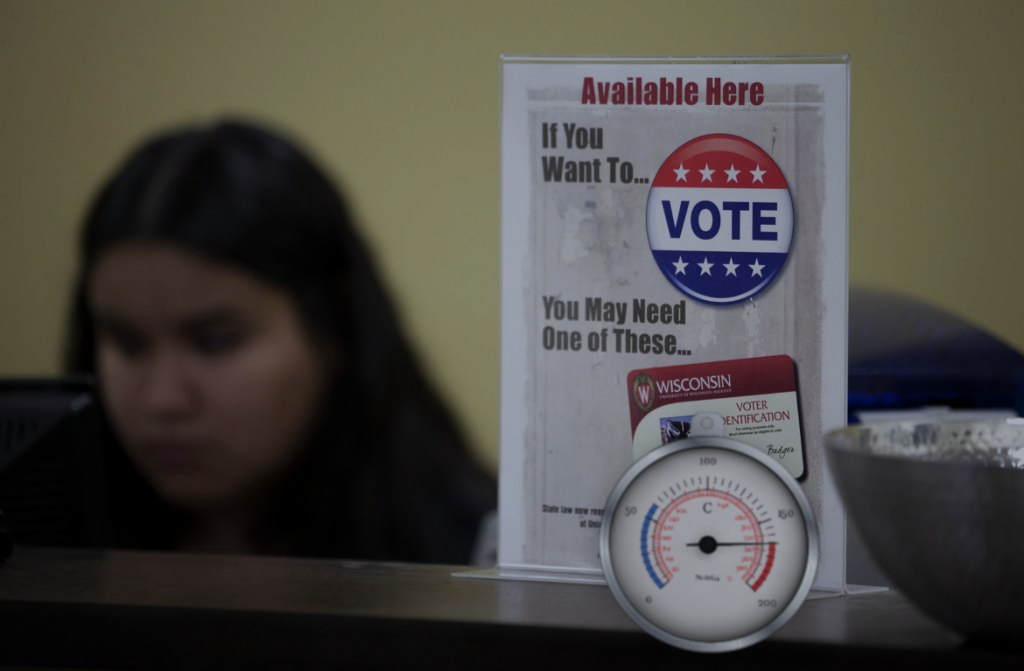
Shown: 165 °C
